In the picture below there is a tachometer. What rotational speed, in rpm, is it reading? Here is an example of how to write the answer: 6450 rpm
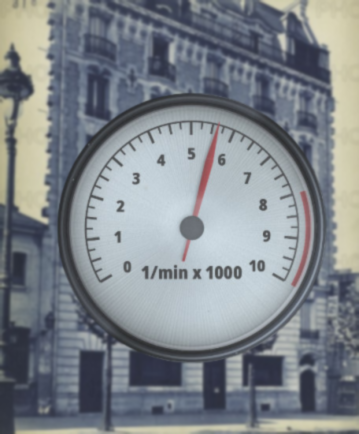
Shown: 5625 rpm
